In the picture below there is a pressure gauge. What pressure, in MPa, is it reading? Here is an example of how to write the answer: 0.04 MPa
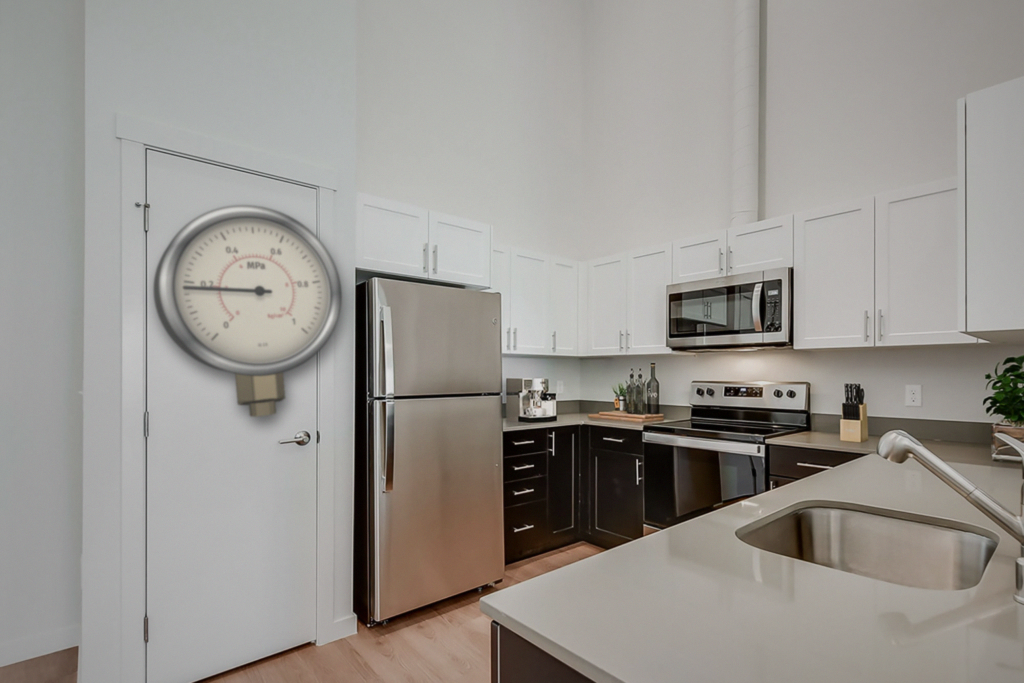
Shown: 0.18 MPa
